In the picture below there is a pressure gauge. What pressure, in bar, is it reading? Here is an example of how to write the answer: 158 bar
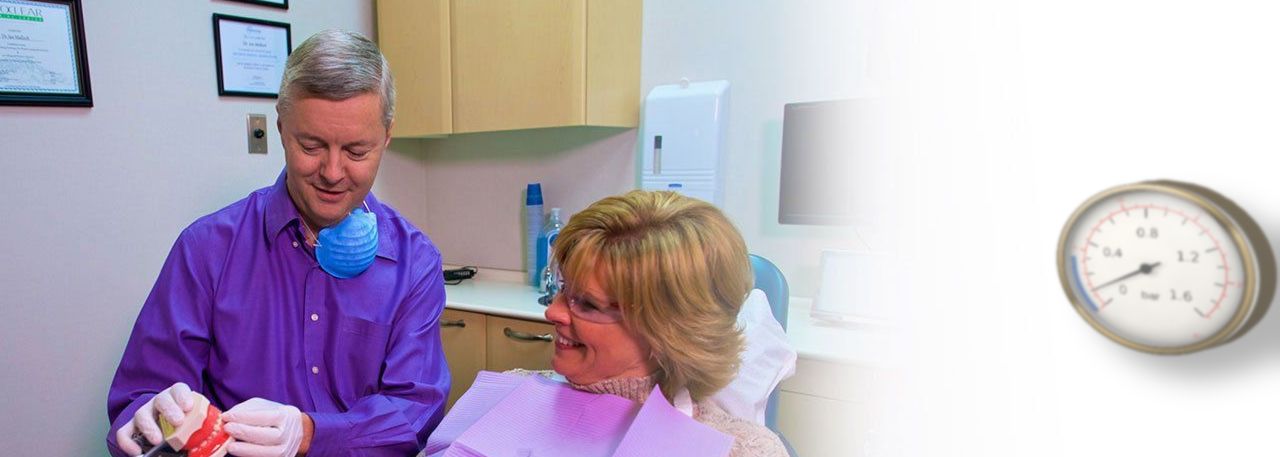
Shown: 0.1 bar
